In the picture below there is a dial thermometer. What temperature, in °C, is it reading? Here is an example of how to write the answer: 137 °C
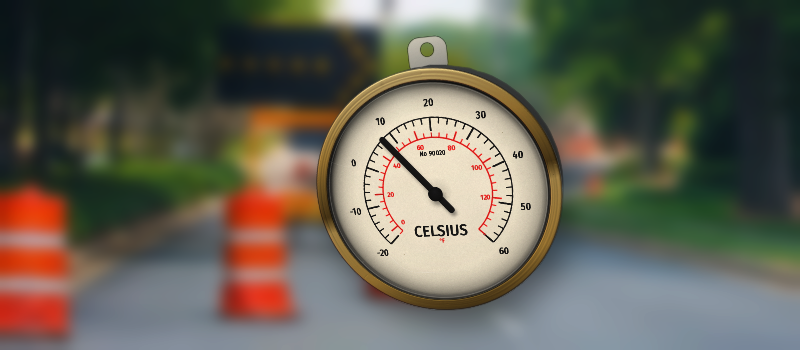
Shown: 8 °C
